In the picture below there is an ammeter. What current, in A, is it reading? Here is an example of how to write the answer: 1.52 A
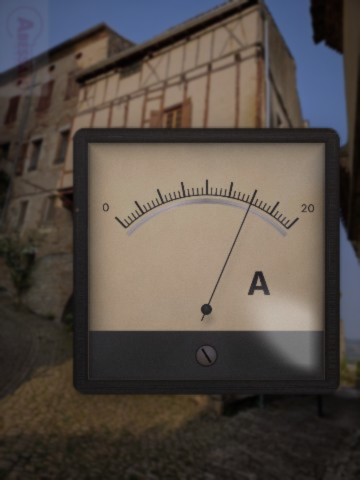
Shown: 15 A
